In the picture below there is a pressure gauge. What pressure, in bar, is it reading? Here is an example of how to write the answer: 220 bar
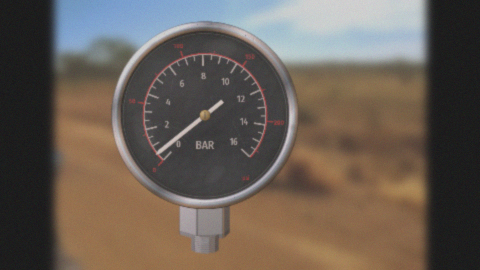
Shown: 0.5 bar
